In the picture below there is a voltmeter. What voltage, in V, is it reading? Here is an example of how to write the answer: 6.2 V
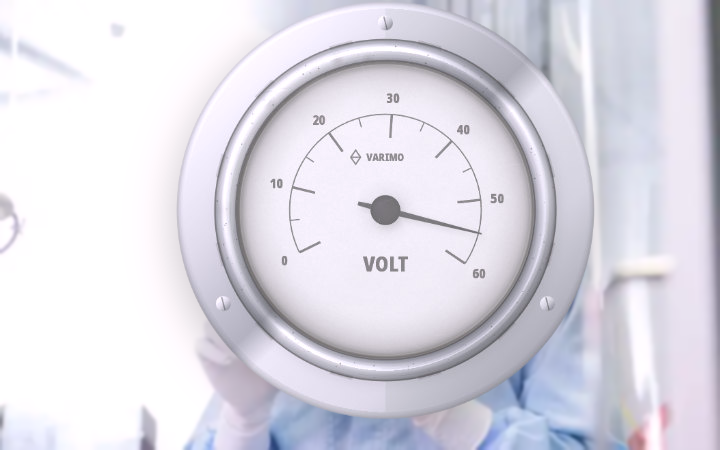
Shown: 55 V
